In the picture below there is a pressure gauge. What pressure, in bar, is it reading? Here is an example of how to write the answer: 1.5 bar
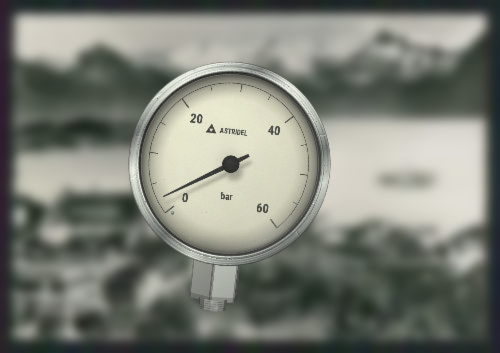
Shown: 2.5 bar
